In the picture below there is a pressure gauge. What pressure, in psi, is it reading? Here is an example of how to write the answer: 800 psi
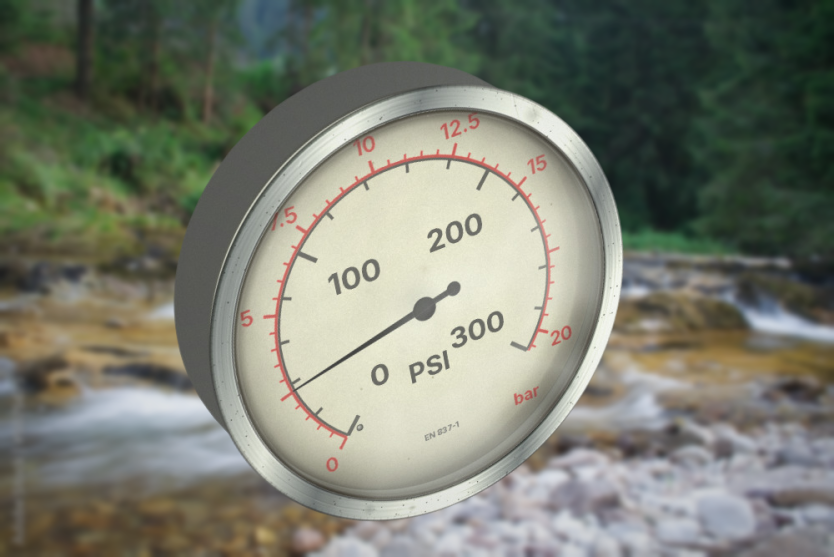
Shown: 40 psi
